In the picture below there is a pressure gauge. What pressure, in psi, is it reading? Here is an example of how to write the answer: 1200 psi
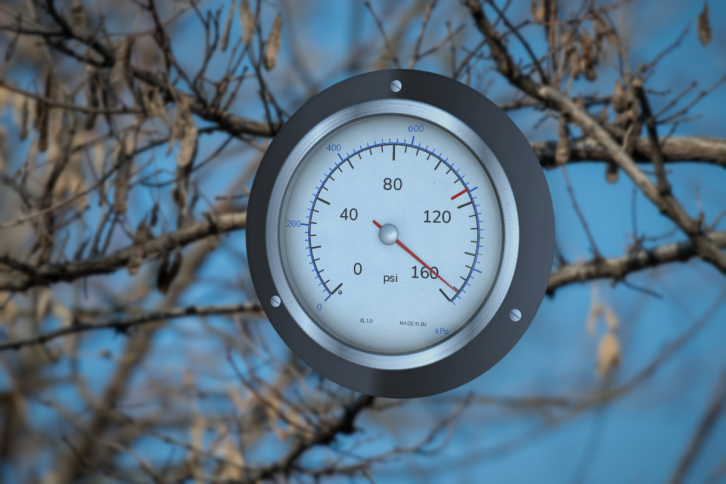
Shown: 155 psi
